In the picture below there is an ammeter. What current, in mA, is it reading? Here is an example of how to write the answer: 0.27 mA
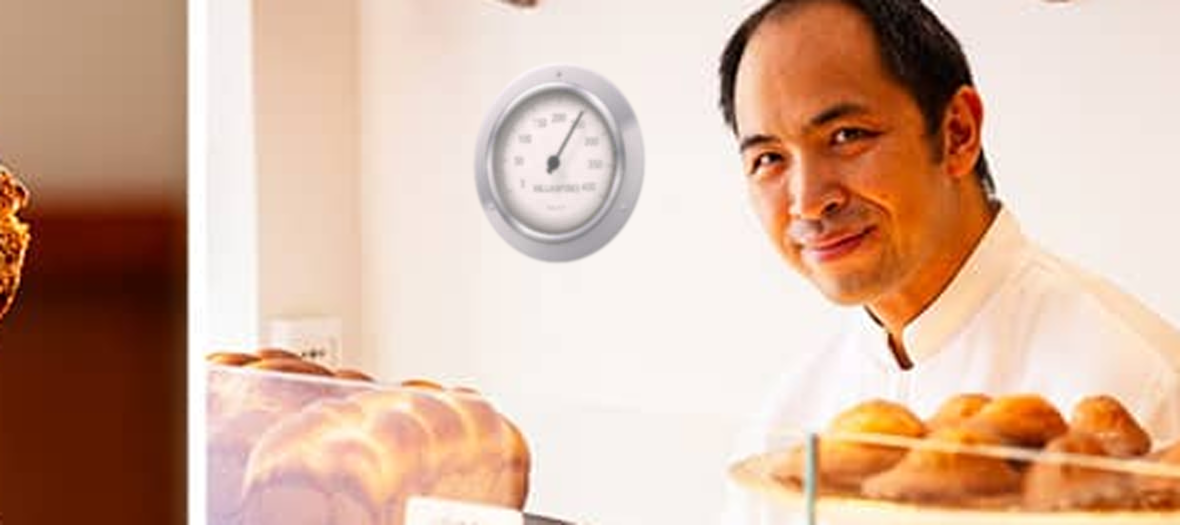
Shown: 250 mA
